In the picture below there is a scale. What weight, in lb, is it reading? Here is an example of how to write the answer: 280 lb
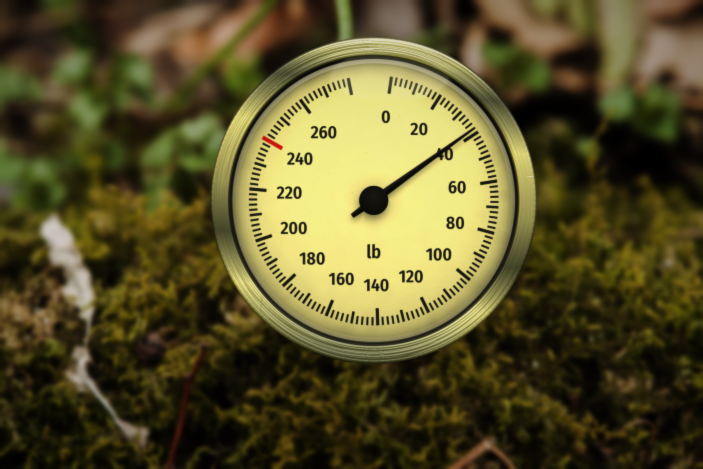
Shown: 38 lb
